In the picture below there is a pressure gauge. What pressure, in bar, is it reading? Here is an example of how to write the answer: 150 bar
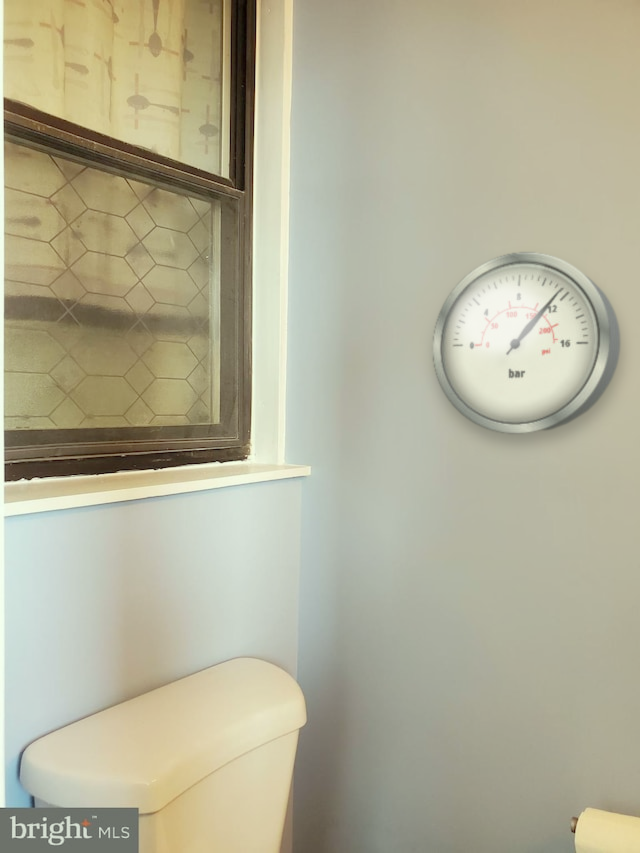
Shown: 11.5 bar
